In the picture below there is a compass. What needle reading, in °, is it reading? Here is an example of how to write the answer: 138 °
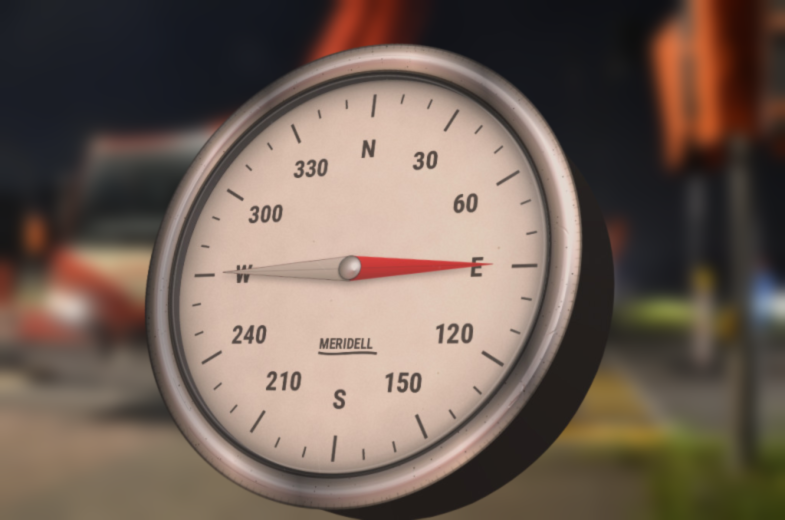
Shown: 90 °
